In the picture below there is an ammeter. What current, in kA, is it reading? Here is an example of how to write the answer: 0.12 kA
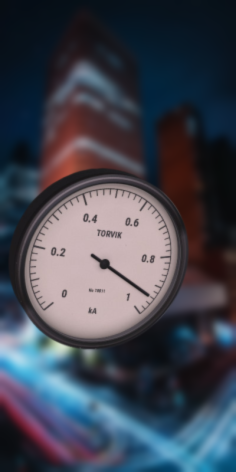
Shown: 0.94 kA
